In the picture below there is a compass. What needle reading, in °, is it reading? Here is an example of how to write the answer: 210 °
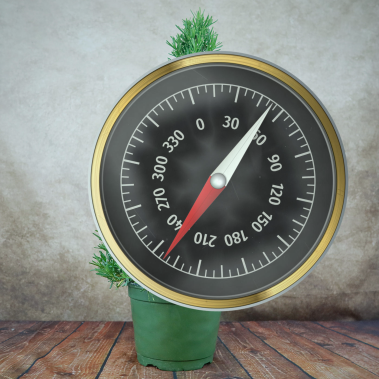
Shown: 232.5 °
